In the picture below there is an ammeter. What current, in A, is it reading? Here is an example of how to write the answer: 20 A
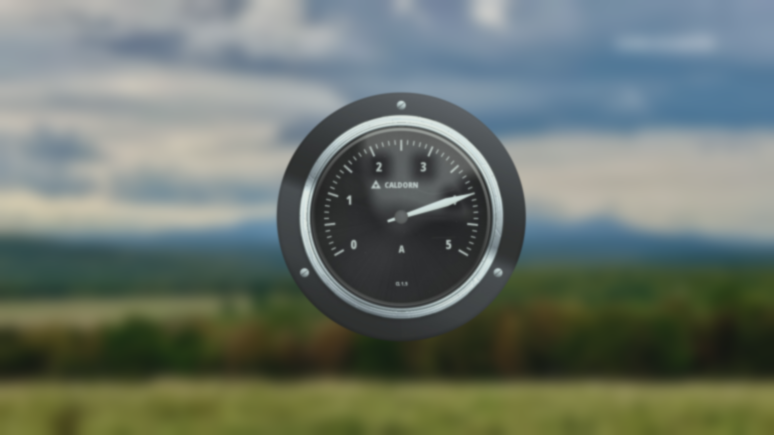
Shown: 4 A
